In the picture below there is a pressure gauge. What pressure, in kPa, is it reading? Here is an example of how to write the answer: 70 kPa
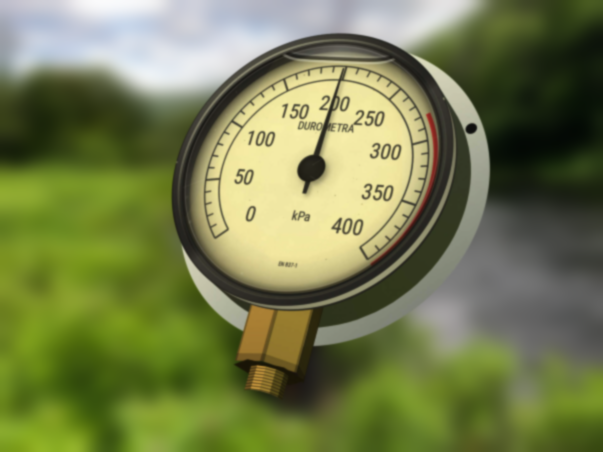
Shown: 200 kPa
